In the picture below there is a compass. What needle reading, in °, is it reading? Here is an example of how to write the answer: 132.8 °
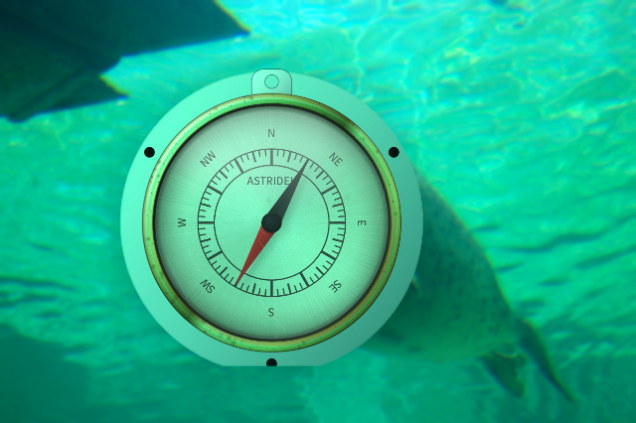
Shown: 210 °
